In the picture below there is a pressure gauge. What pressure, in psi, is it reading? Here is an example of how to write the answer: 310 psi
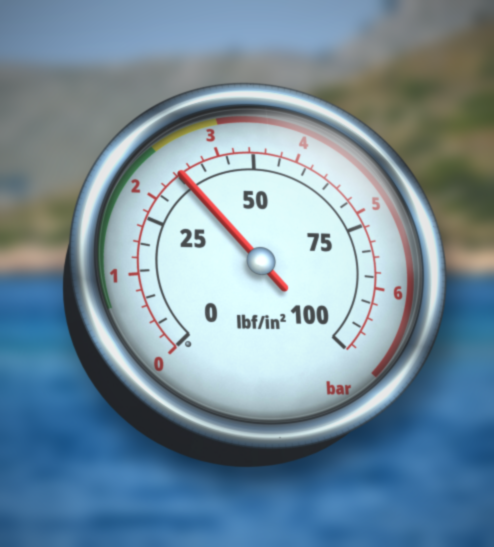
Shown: 35 psi
